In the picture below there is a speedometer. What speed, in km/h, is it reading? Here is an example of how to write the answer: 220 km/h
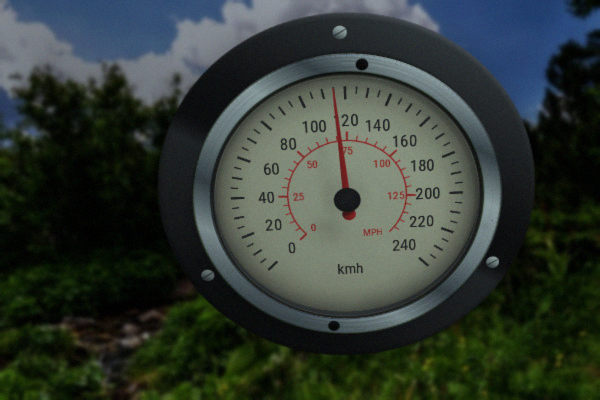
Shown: 115 km/h
